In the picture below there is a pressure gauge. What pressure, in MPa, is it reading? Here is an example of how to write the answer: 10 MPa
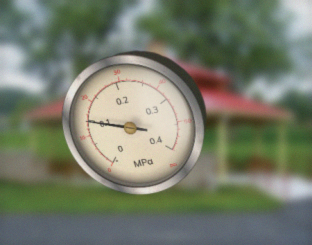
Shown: 0.1 MPa
